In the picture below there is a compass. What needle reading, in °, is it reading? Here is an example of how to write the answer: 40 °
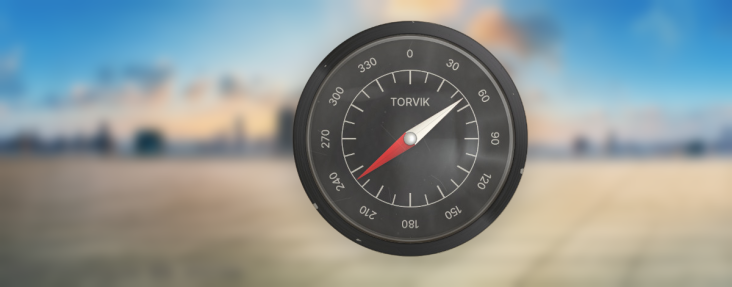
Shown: 232.5 °
